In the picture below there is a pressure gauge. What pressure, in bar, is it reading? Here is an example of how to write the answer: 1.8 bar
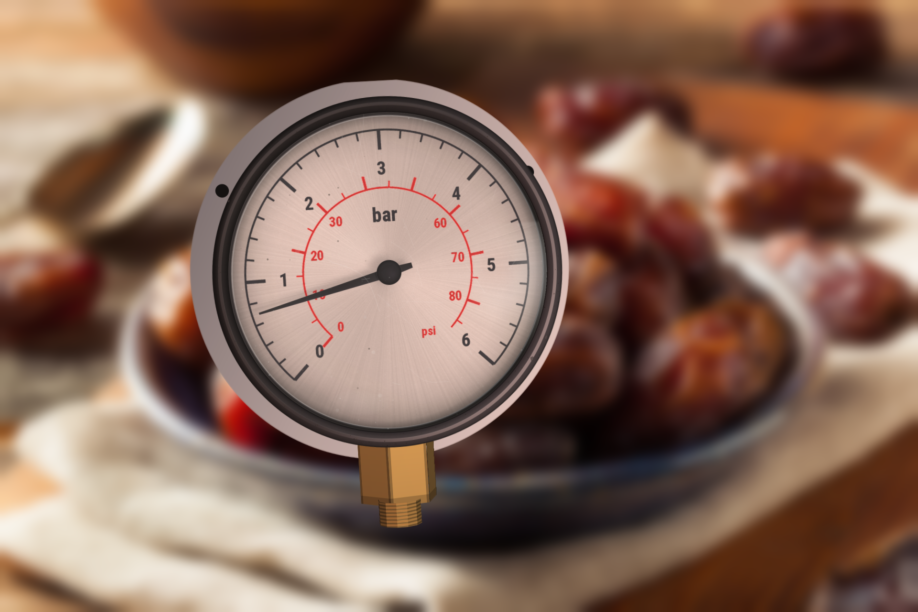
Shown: 0.7 bar
